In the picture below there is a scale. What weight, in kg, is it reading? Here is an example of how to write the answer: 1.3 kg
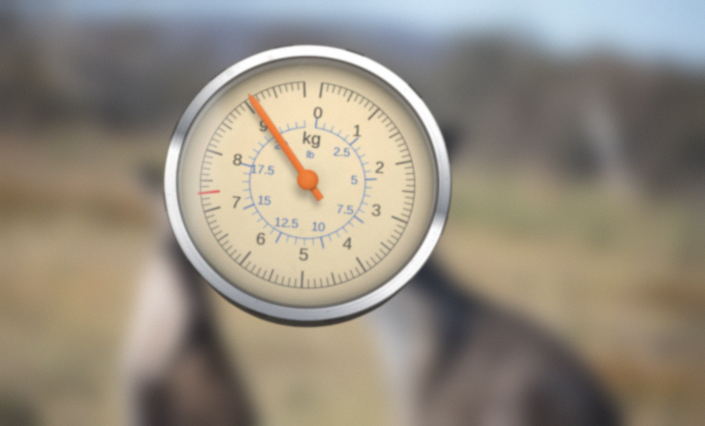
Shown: 9.1 kg
